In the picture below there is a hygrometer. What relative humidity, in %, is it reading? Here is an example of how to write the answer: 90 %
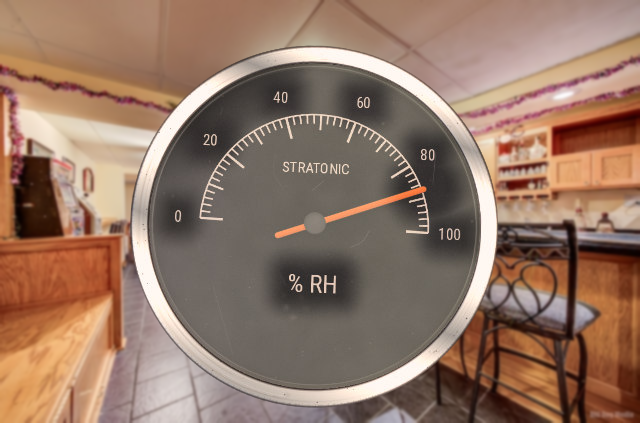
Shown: 88 %
